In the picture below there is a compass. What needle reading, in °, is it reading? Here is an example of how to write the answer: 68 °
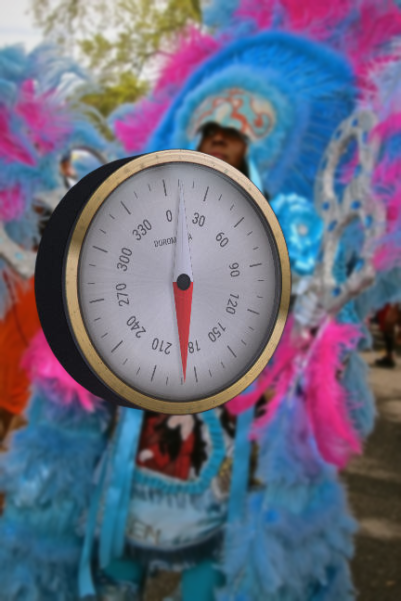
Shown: 190 °
